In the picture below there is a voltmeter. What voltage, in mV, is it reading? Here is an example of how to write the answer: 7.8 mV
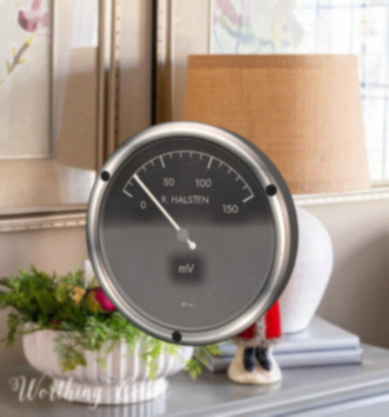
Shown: 20 mV
